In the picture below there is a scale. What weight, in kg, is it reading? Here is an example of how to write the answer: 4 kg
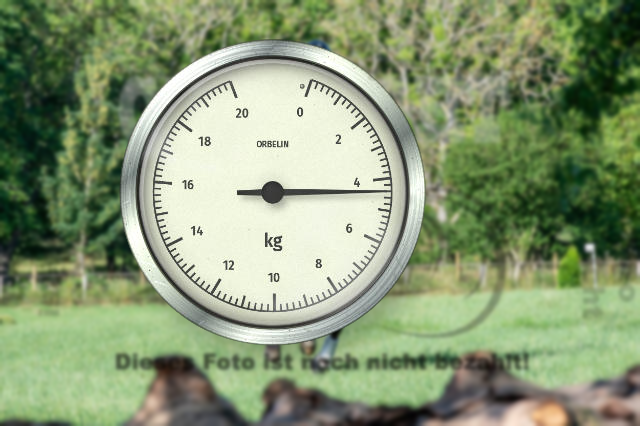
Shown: 4.4 kg
